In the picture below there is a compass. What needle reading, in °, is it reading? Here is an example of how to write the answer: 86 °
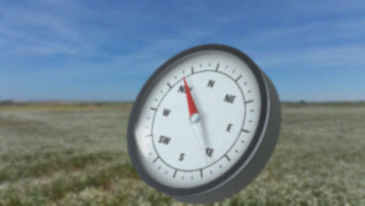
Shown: 320 °
